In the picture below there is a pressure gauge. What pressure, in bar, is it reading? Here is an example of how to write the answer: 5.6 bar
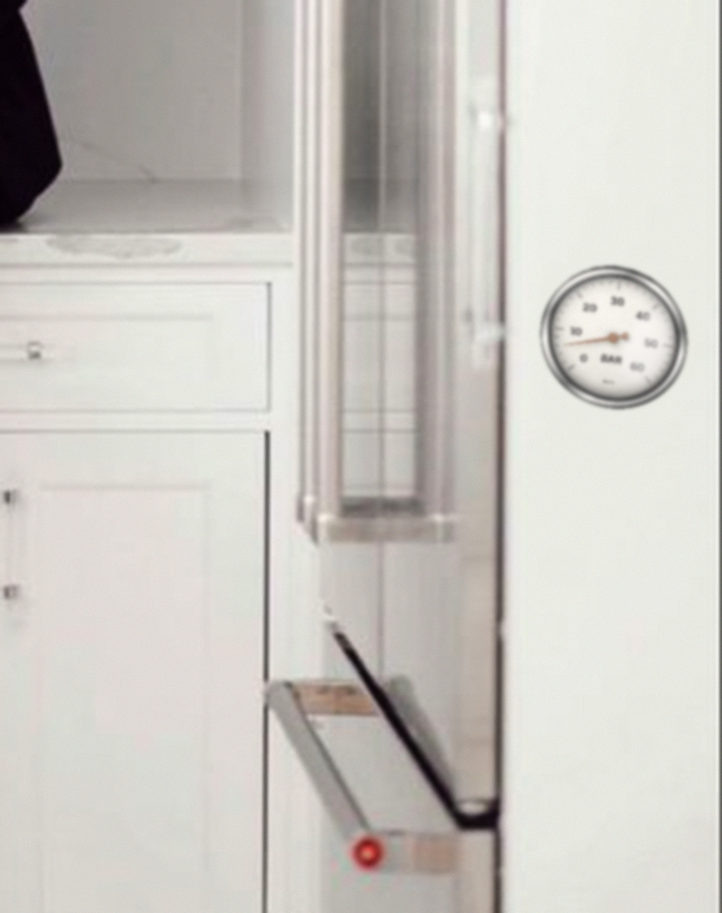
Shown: 6 bar
